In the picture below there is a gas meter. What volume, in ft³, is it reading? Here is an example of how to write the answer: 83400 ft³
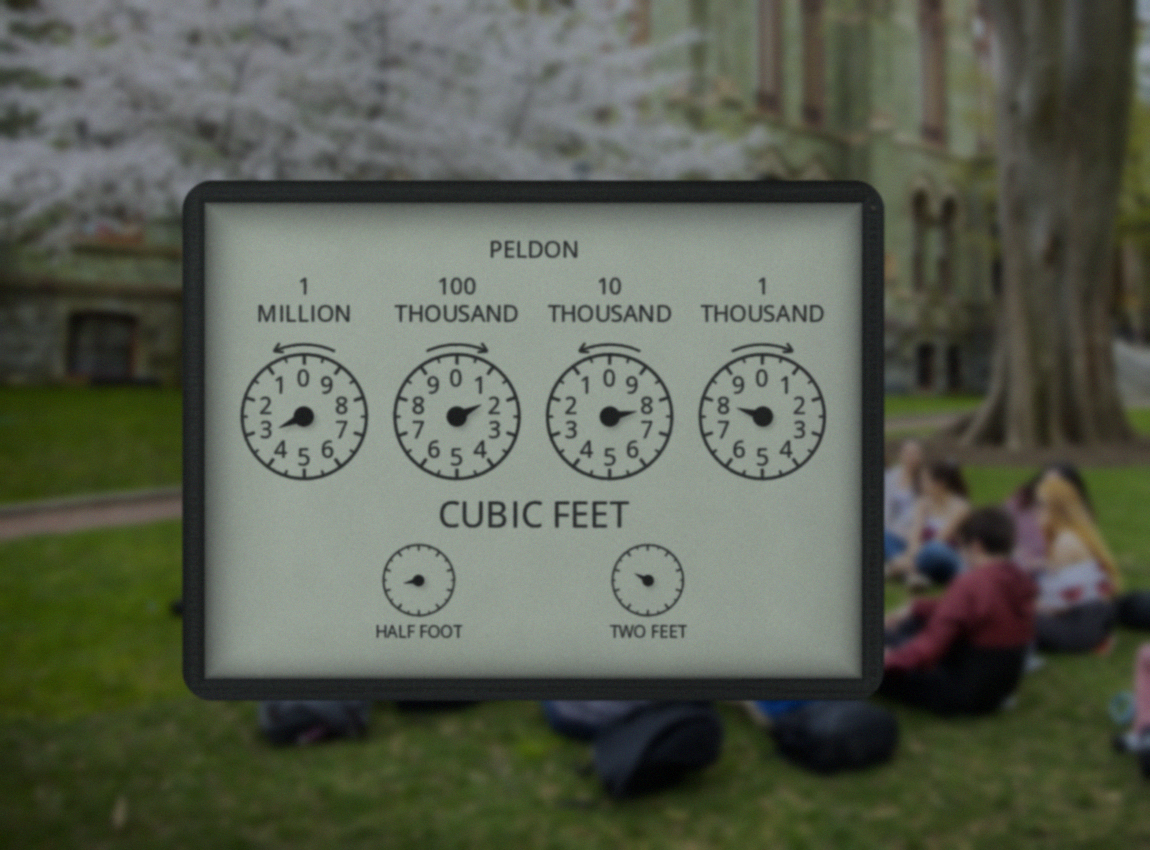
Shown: 317800 ft³
